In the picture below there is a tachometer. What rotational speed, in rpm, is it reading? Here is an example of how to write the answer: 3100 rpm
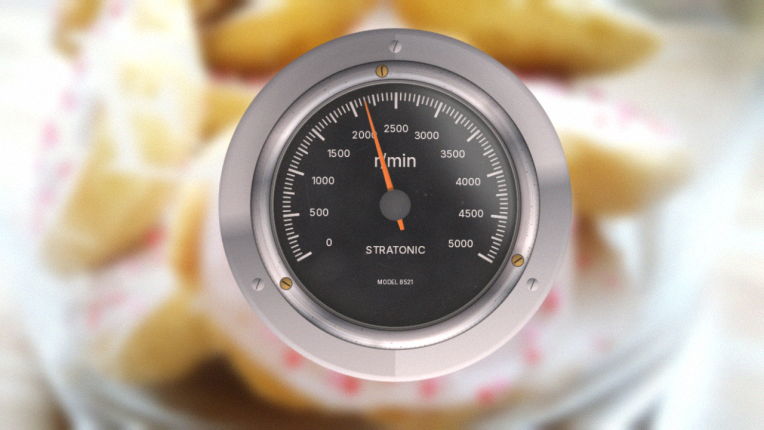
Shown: 2150 rpm
